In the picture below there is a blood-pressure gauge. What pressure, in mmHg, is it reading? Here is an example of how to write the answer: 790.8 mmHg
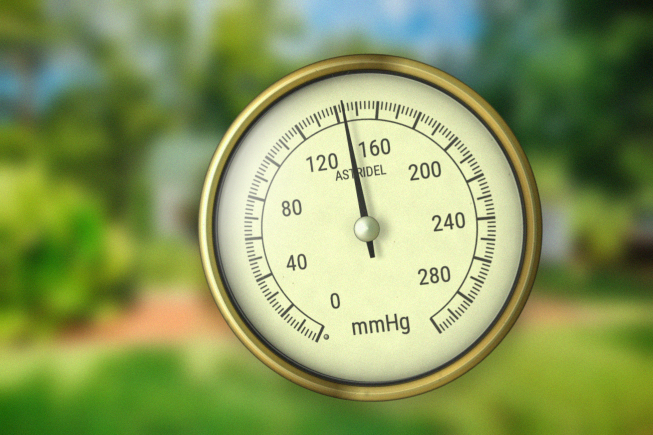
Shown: 144 mmHg
